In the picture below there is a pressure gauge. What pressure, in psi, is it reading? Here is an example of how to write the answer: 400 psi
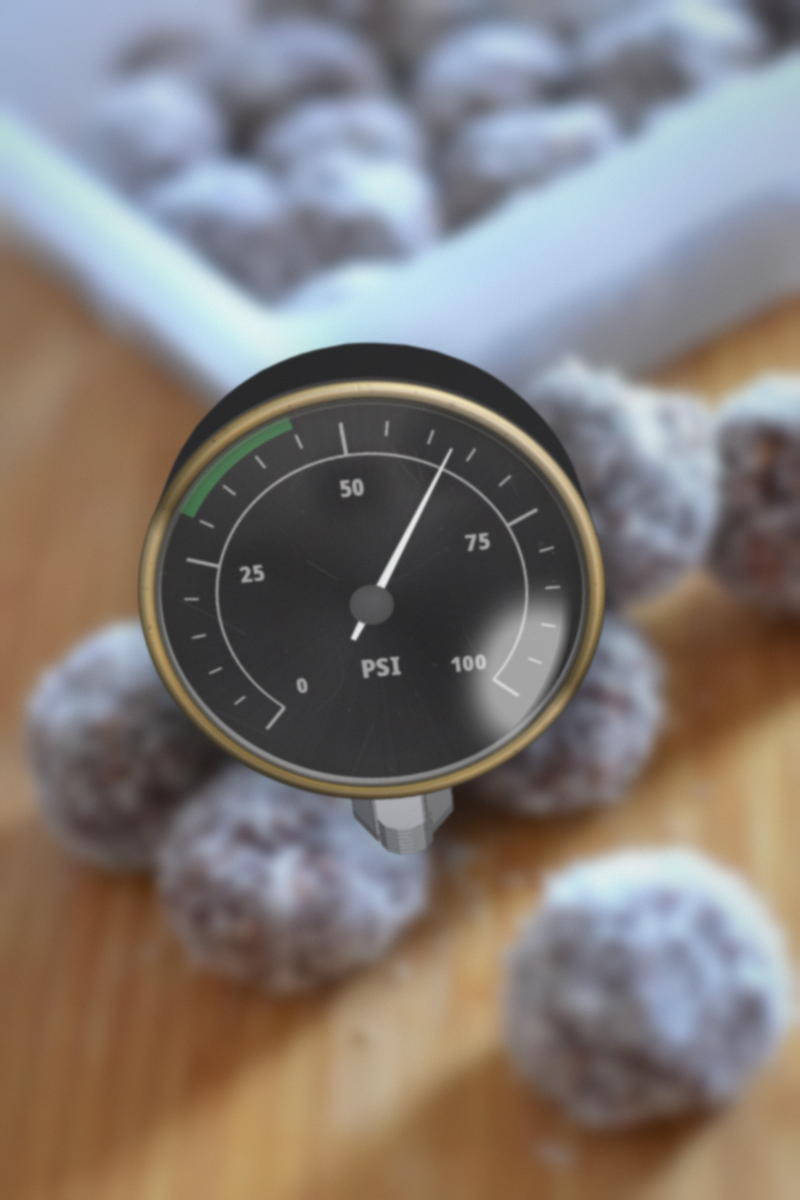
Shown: 62.5 psi
